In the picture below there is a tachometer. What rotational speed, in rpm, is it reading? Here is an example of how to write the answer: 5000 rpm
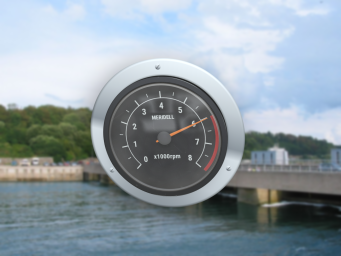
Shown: 6000 rpm
